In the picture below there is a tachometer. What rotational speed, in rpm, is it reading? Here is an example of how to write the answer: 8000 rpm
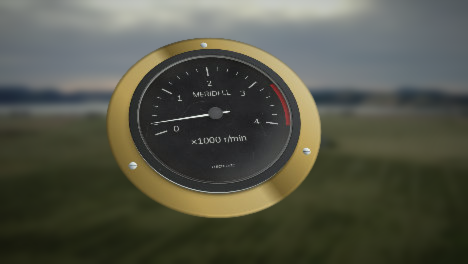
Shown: 200 rpm
